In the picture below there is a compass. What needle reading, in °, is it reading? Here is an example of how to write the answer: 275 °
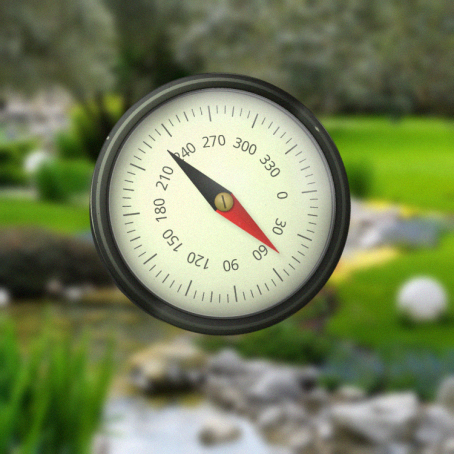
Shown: 50 °
